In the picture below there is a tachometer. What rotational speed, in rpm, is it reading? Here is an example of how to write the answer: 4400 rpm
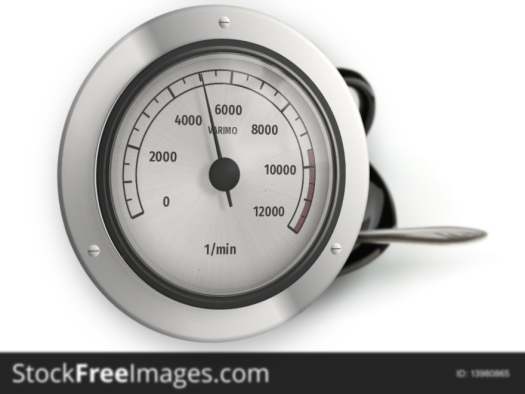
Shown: 5000 rpm
